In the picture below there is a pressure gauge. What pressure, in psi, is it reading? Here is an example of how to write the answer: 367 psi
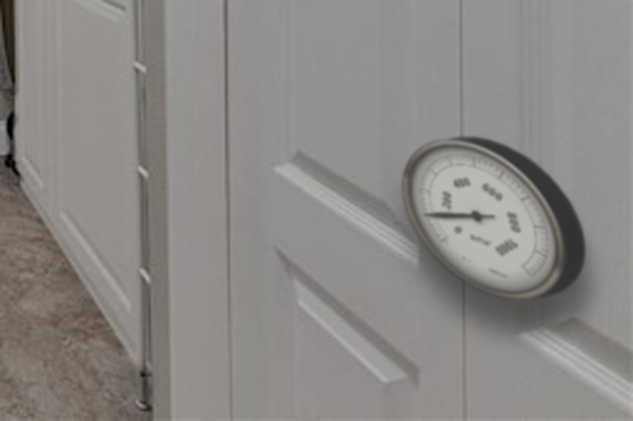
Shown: 100 psi
